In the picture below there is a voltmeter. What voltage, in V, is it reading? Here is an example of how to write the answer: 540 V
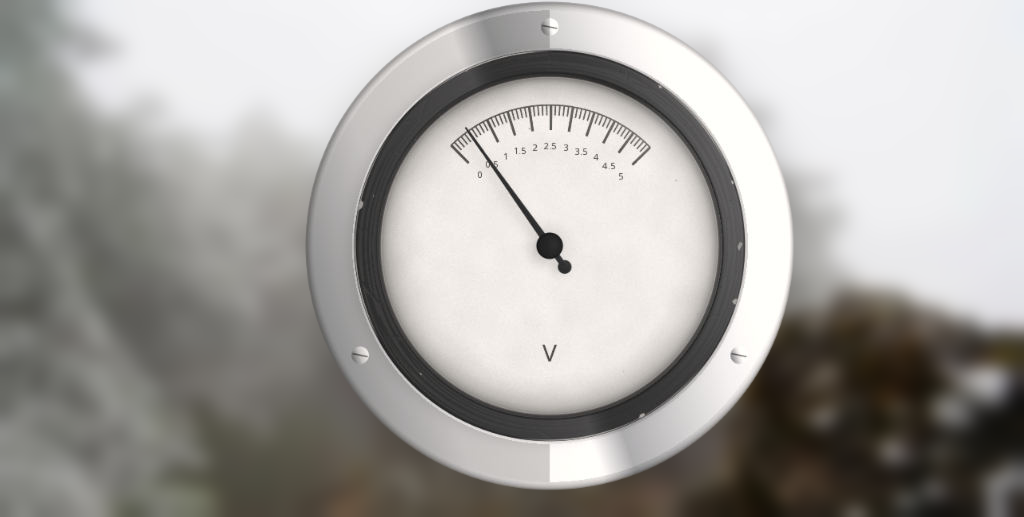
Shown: 0.5 V
